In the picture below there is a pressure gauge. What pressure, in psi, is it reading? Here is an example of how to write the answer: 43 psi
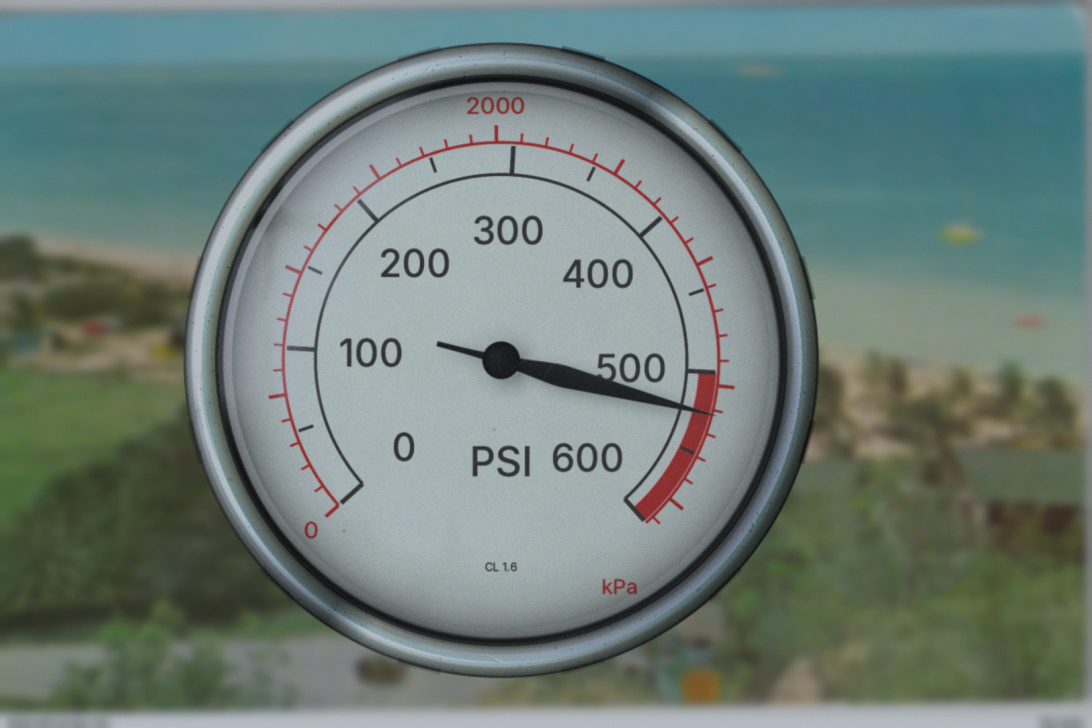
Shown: 525 psi
